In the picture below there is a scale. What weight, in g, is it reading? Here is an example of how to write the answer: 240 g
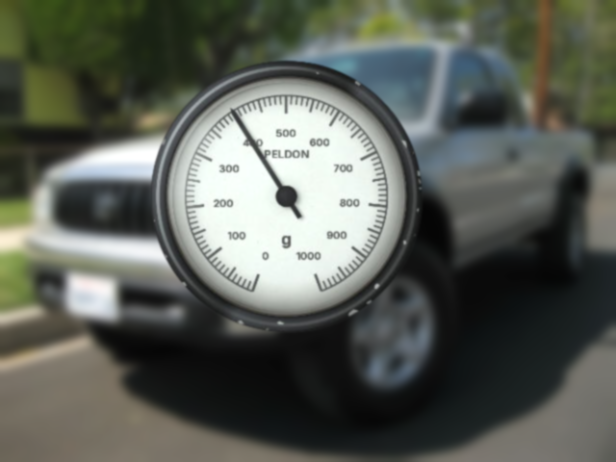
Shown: 400 g
